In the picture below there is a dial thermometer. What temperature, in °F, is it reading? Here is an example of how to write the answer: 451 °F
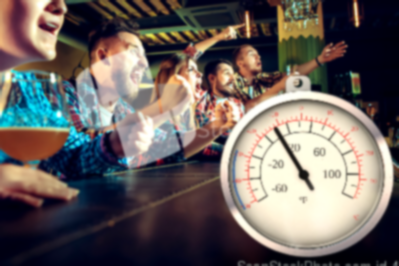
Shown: 10 °F
